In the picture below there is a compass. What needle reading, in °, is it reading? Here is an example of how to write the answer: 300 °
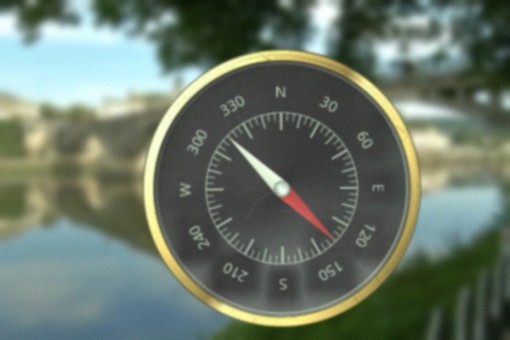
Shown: 135 °
